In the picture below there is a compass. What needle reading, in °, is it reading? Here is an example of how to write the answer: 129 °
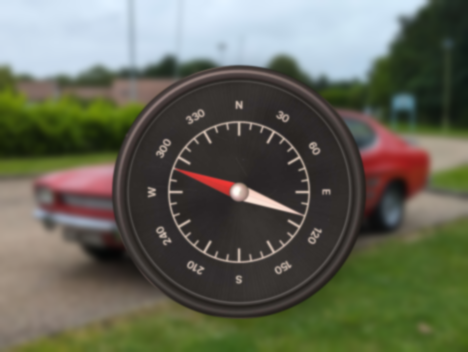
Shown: 290 °
